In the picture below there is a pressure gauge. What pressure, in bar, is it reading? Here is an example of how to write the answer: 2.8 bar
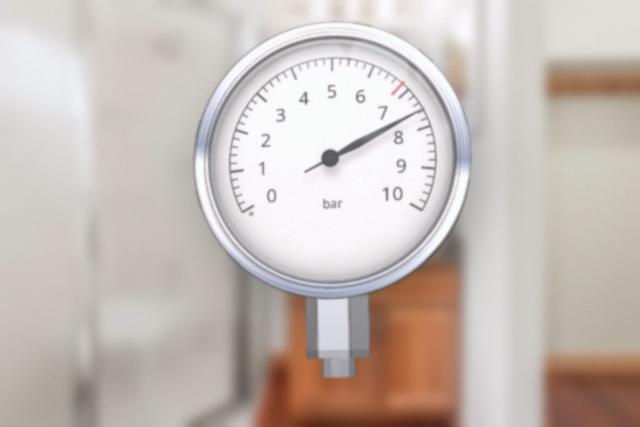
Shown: 7.6 bar
